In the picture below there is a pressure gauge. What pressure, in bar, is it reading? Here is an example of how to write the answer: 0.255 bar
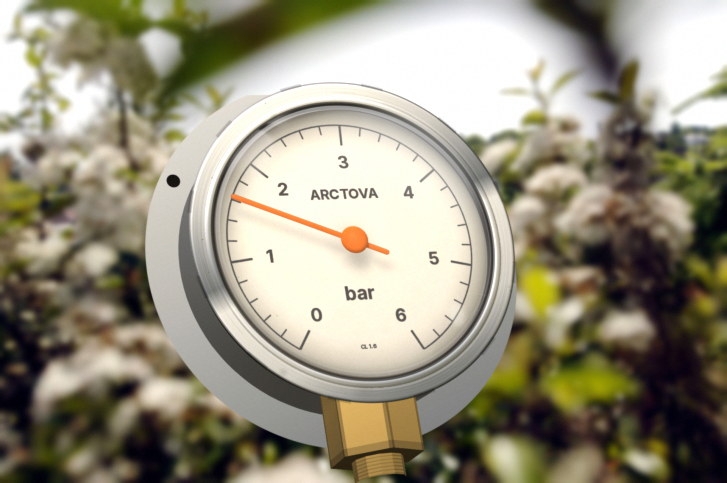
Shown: 1.6 bar
